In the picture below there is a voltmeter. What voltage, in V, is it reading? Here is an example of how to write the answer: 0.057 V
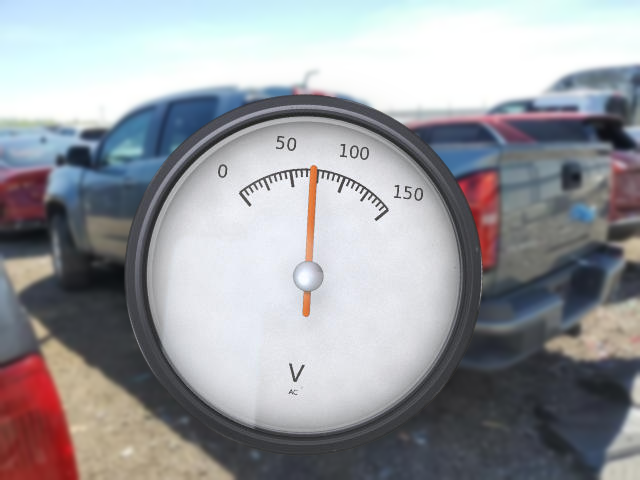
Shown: 70 V
